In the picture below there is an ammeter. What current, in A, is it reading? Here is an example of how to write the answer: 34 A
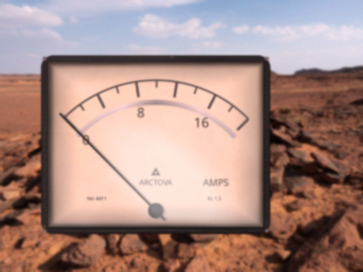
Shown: 0 A
